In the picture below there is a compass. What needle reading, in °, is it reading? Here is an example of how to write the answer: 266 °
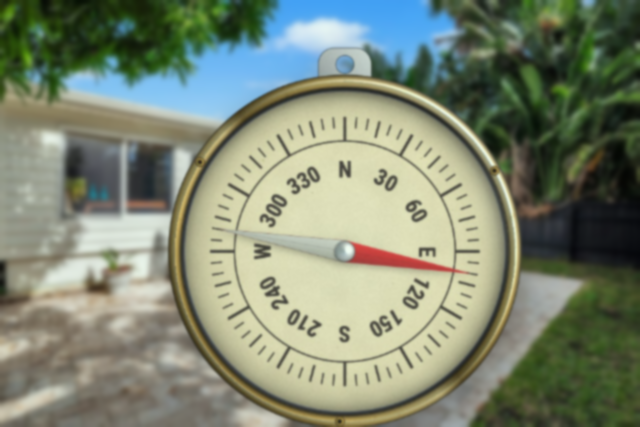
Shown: 100 °
